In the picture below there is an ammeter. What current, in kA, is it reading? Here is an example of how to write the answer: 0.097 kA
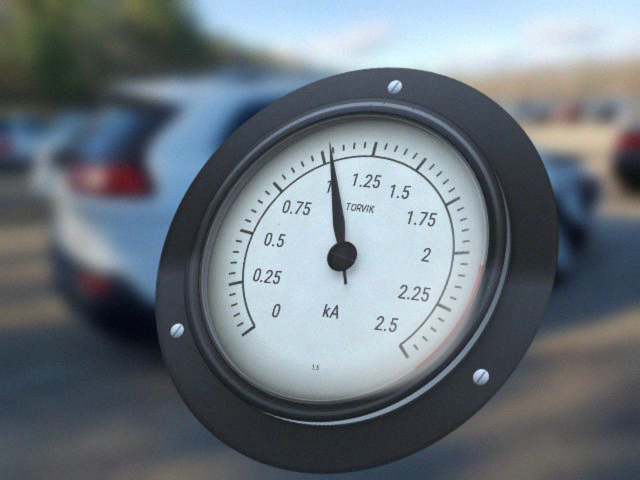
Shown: 1.05 kA
